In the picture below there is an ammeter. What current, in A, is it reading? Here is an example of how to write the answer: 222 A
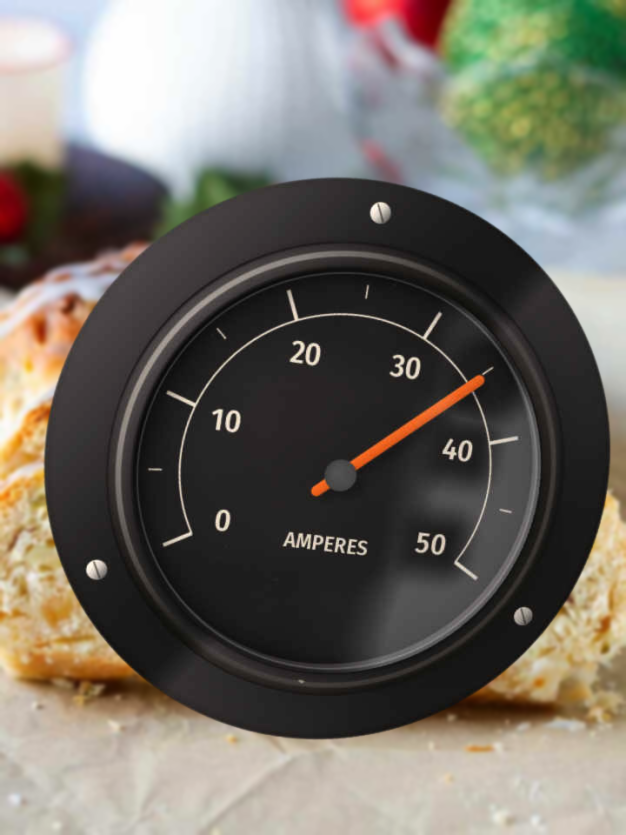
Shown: 35 A
